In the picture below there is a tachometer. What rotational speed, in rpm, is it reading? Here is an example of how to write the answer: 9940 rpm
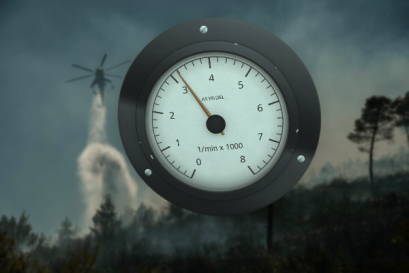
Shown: 3200 rpm
